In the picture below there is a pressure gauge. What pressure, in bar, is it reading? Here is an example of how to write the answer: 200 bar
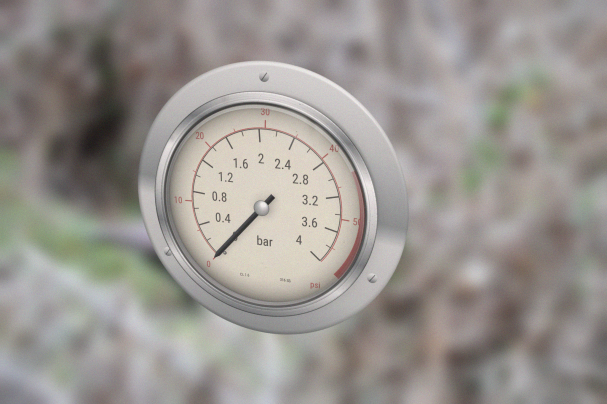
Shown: 0 bar
